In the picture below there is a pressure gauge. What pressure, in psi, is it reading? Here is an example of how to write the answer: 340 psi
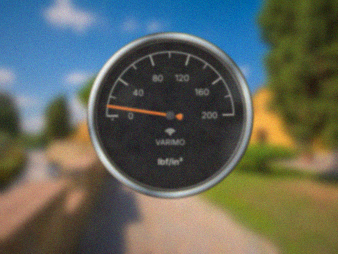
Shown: 10 psi
